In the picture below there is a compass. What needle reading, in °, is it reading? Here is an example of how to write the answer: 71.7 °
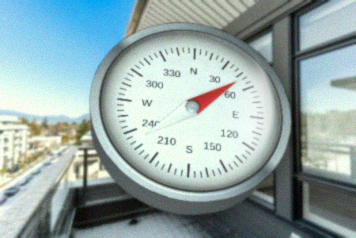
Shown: 50 °
